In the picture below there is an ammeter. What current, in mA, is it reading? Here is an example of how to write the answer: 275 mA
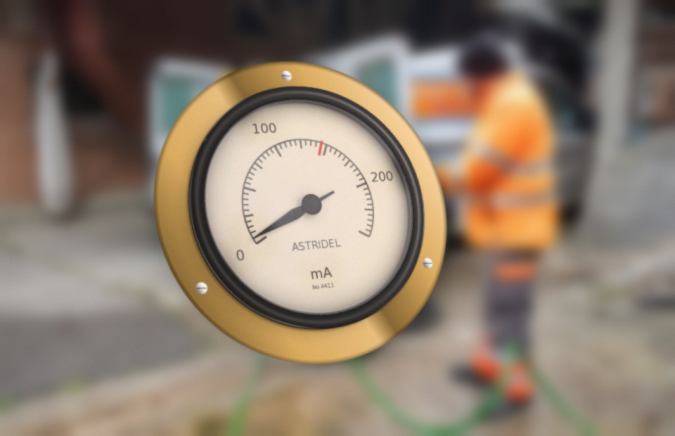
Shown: 5 mA
